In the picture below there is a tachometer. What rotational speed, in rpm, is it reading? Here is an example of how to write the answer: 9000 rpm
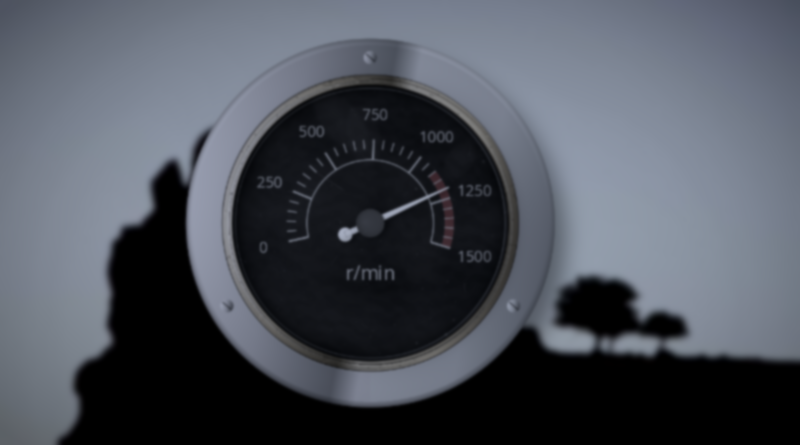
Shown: 1200 rpm
